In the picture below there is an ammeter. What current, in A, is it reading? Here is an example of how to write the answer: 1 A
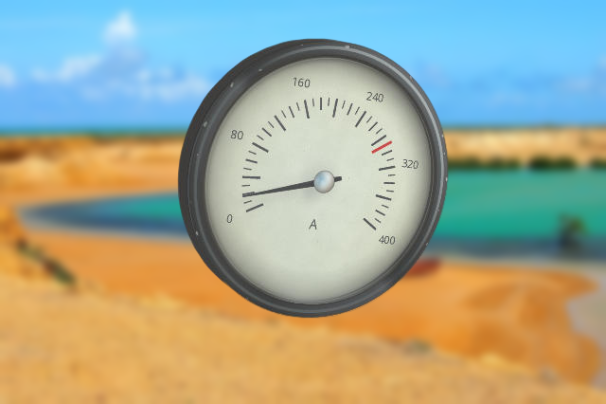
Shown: 20 A
